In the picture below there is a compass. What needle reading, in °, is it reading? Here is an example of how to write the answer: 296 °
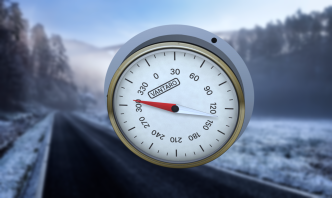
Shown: 310 °
